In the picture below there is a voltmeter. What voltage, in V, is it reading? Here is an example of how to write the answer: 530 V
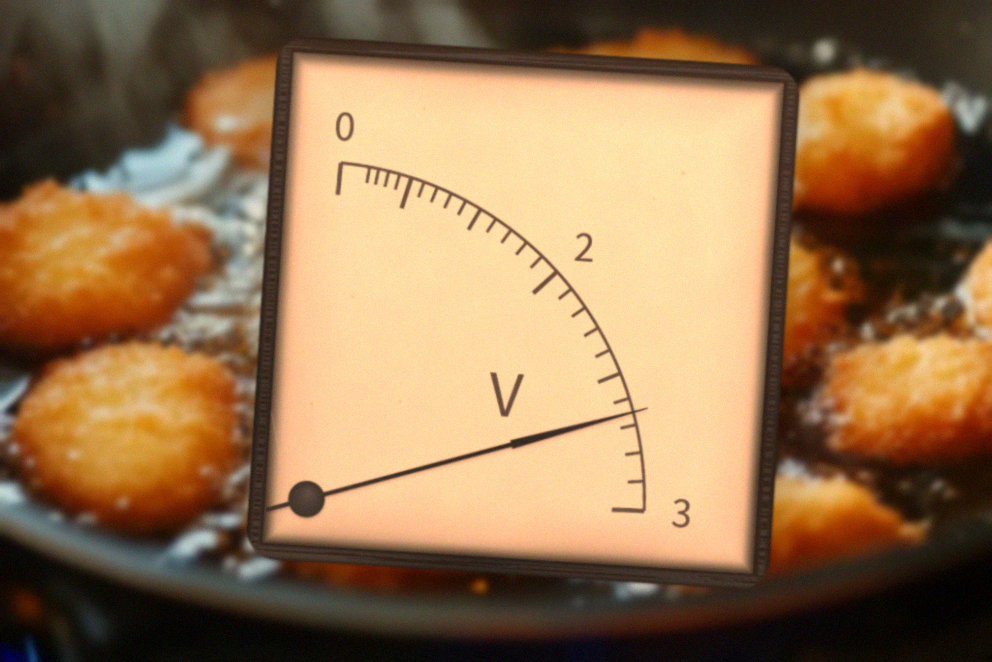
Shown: 2.65 V
